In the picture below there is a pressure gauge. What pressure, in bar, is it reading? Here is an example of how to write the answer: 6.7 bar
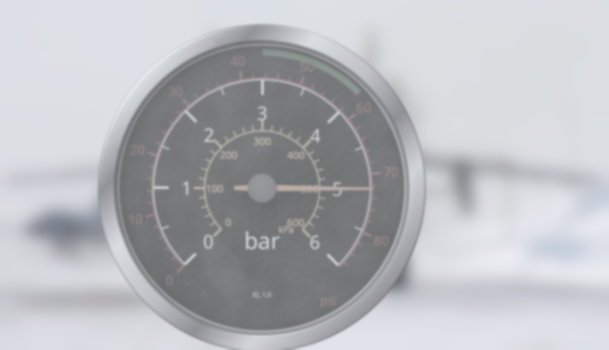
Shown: 5 bar
